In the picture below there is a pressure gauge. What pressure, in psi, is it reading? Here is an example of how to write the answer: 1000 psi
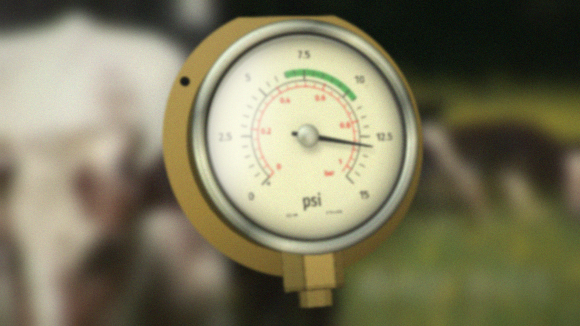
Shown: 13 psi
